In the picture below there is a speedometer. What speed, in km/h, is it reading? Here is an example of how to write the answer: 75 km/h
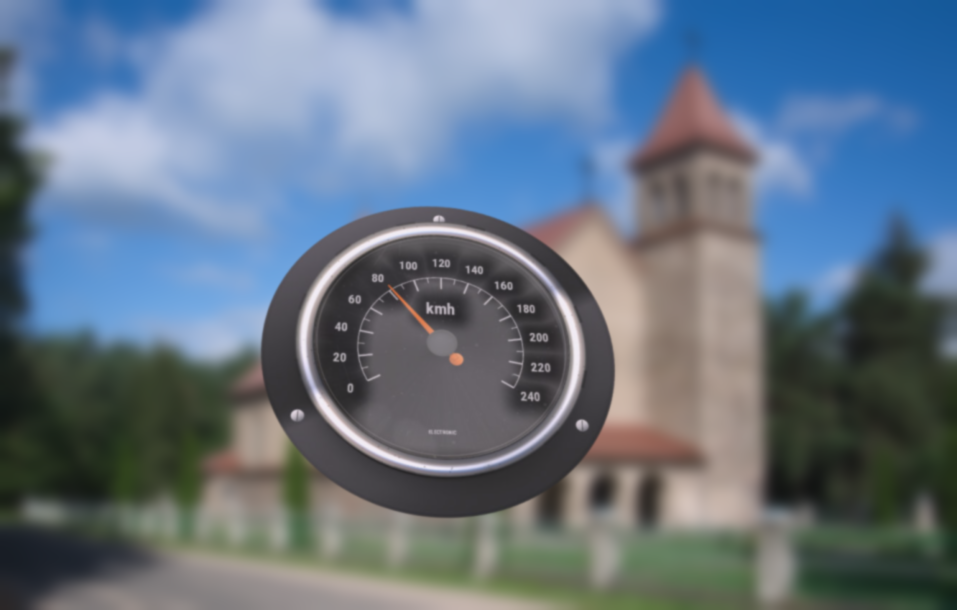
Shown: 80 km/h
